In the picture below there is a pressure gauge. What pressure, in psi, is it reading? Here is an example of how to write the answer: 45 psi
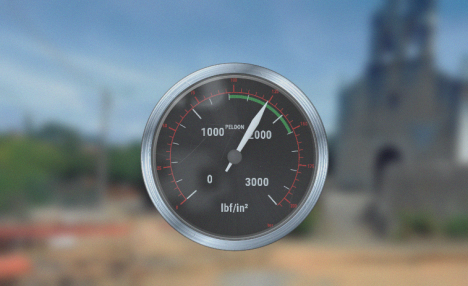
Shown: 1800 psi
